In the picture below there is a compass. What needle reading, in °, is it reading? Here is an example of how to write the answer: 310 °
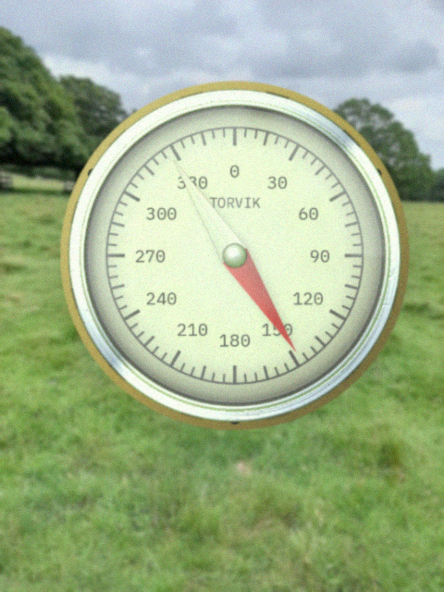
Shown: 147.5 °
